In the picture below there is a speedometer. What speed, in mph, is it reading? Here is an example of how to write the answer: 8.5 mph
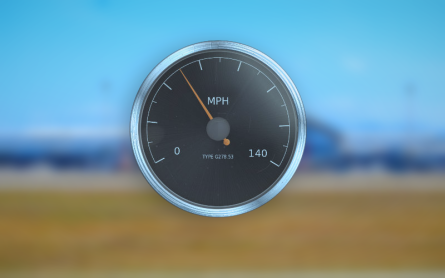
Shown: 50 mph
